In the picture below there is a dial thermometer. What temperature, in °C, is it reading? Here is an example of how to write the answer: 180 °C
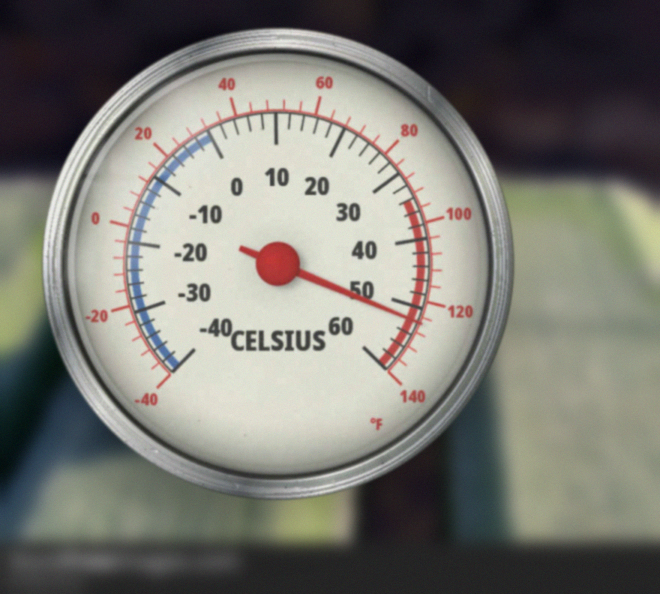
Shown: 52 °C
